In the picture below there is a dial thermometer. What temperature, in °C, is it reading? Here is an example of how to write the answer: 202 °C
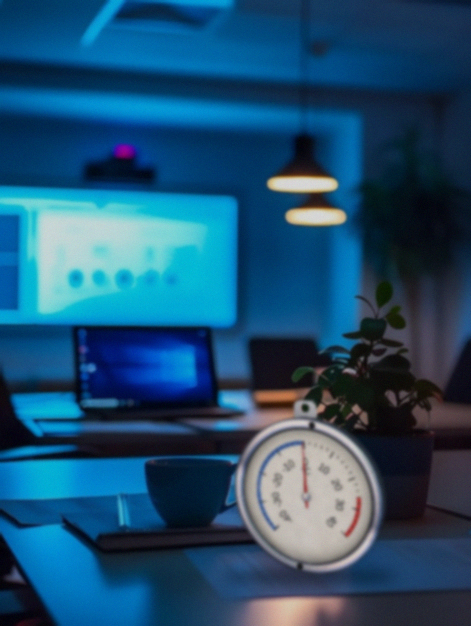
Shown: 0 °C
